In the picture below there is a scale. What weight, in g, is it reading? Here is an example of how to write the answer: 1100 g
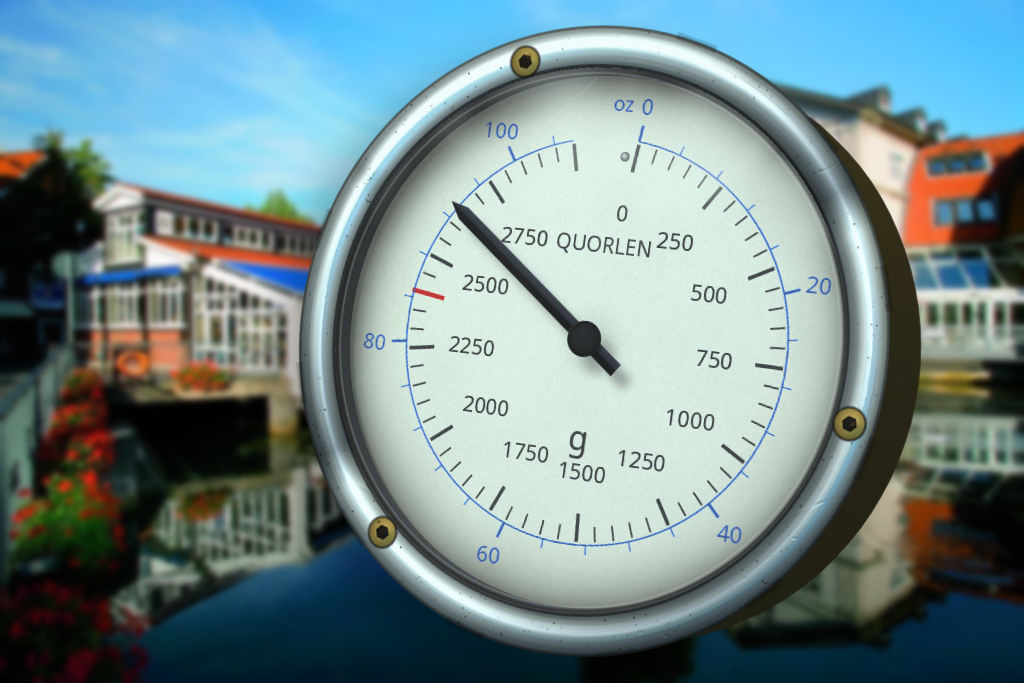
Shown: 2650 g
